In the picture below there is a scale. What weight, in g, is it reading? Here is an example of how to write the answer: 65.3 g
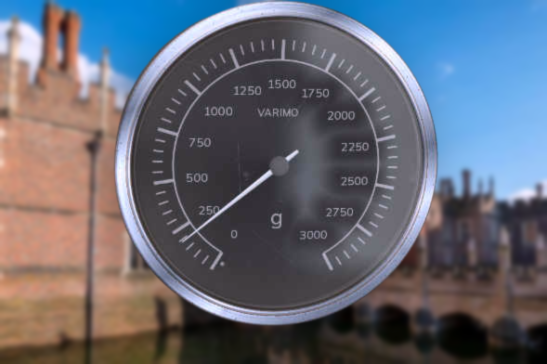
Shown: 200 g
